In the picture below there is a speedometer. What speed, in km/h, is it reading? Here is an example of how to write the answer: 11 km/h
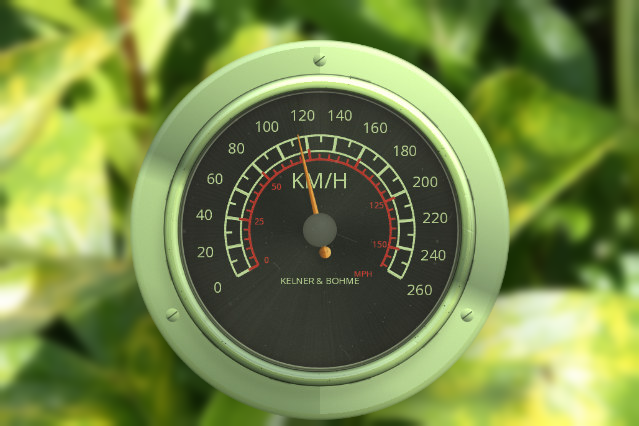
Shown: 115 km/h
